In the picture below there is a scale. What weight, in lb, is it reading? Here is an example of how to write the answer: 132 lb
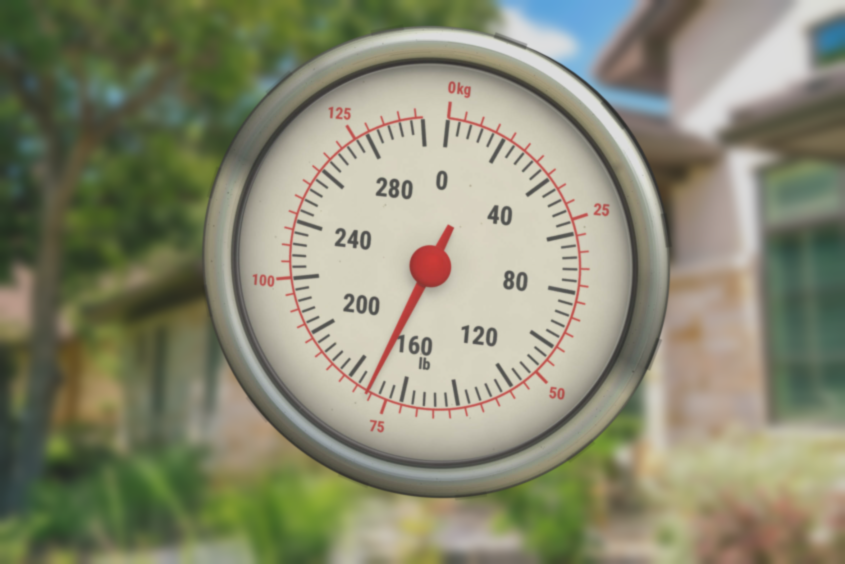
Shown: 172 lb
